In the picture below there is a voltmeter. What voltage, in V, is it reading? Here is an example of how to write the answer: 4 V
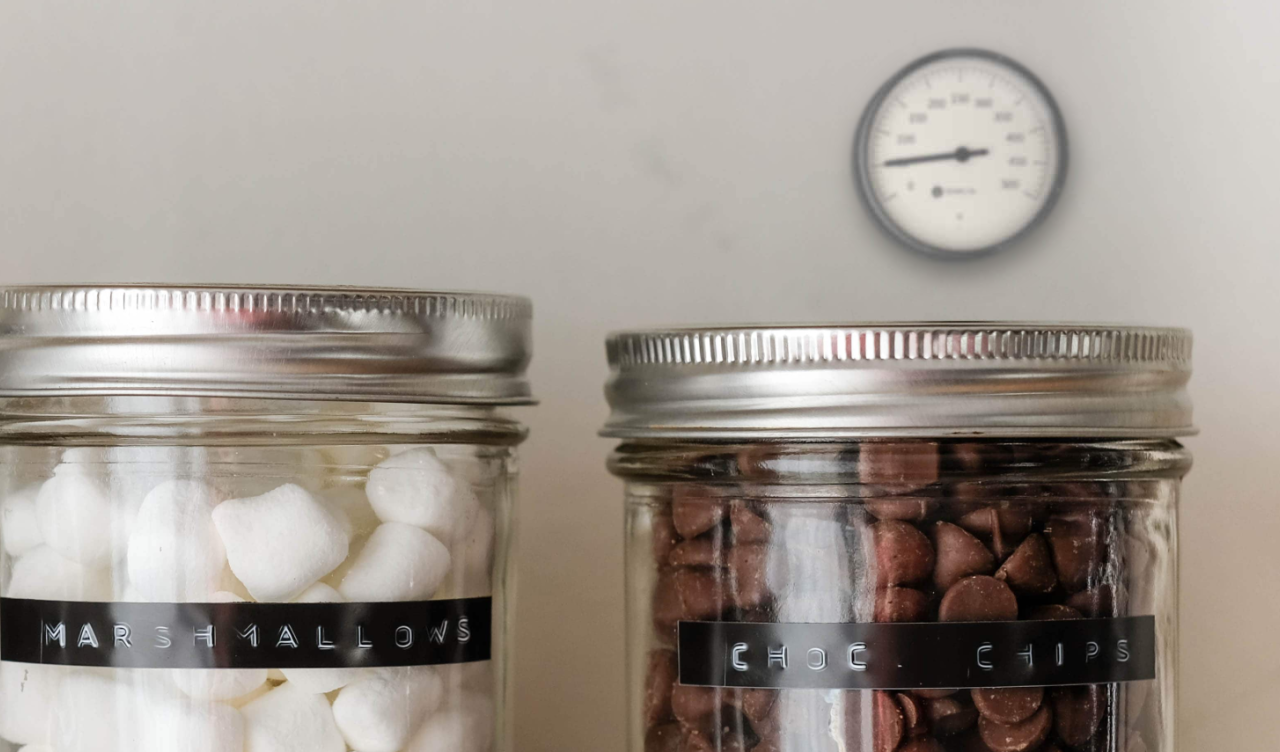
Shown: 50 V
